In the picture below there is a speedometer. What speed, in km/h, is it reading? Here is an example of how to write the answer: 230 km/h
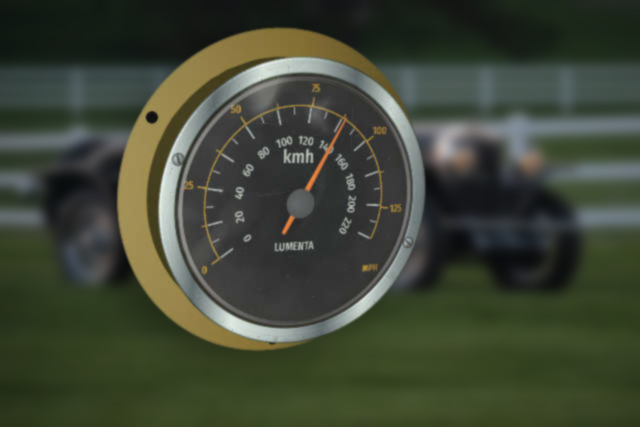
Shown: 140 km/h
